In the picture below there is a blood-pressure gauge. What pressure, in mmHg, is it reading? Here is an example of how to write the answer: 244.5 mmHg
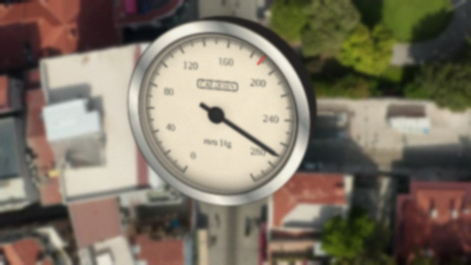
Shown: 270 mmHg
